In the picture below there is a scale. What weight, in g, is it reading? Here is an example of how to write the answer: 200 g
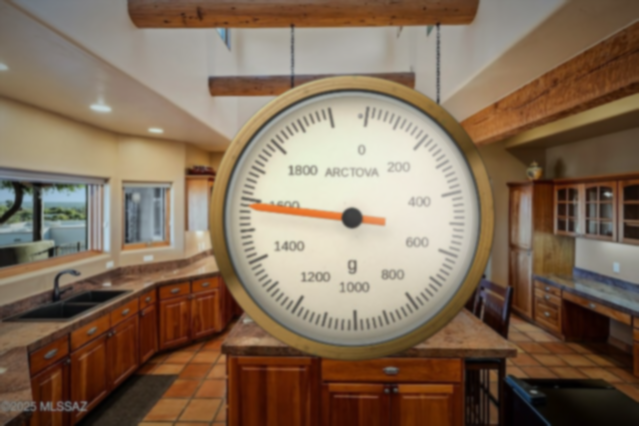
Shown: 1580 g
